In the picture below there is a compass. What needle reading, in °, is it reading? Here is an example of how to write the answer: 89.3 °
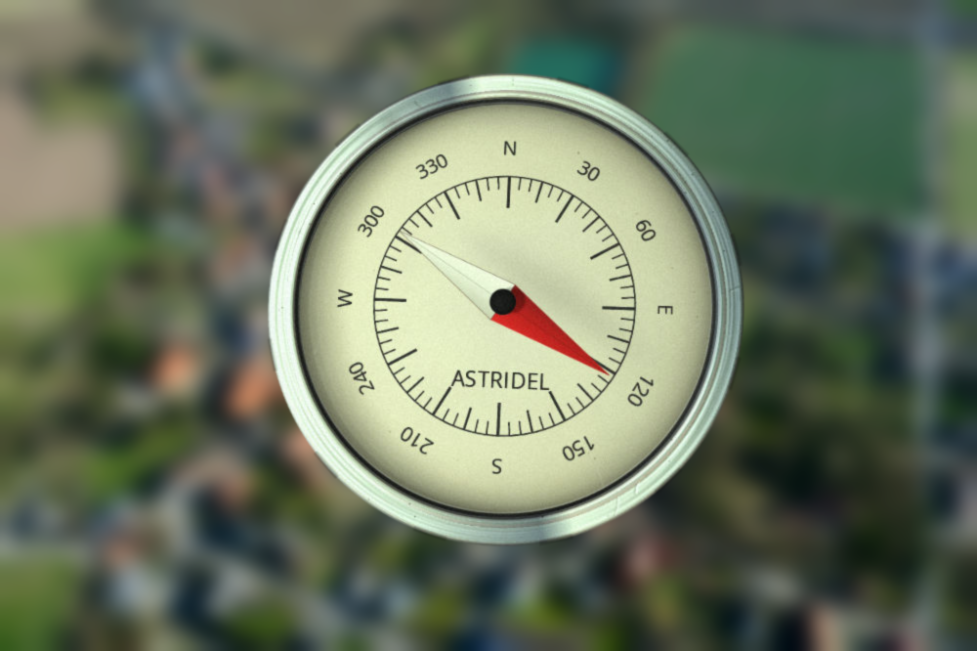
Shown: 122.5 °
